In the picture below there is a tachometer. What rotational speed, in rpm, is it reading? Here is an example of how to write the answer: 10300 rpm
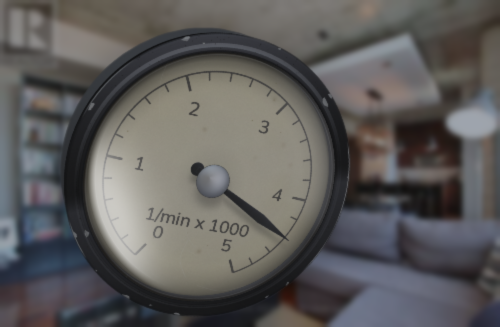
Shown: 4400 rpm
